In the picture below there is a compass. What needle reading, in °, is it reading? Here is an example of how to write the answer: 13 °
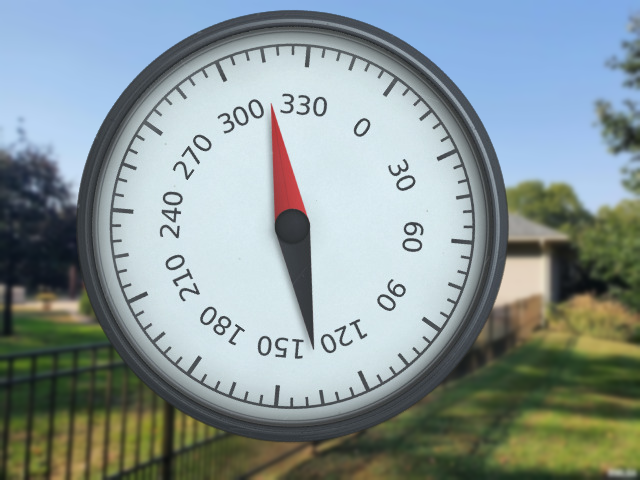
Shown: 315 °
